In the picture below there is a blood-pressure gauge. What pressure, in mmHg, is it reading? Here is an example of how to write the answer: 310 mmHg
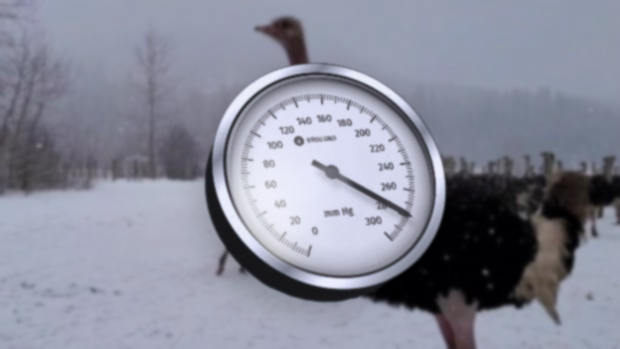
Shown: 280 mmHg
